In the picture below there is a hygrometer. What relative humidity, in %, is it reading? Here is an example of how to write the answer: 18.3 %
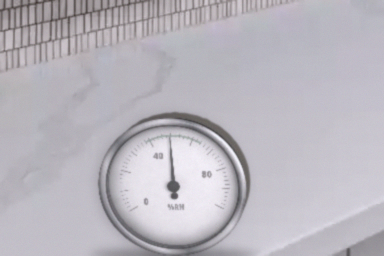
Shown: 50 %
